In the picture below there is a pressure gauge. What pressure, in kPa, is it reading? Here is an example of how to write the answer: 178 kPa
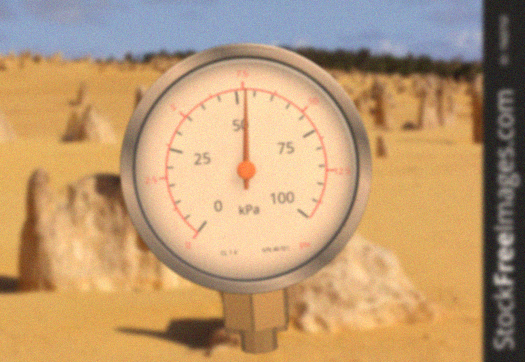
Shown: 52.5 kPa
